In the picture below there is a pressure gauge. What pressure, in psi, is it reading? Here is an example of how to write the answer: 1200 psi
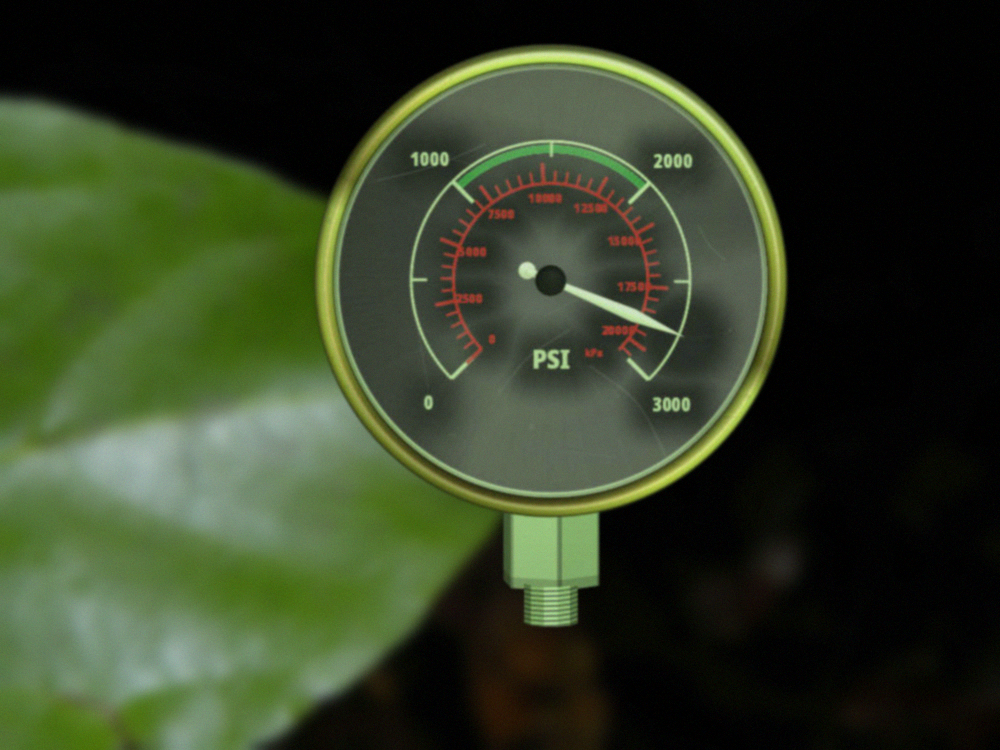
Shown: 2750 psi
